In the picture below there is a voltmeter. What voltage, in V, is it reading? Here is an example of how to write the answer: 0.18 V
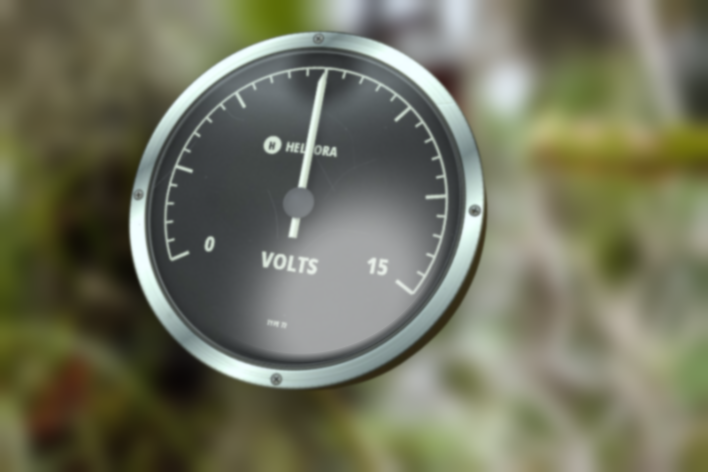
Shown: 7.5 V
